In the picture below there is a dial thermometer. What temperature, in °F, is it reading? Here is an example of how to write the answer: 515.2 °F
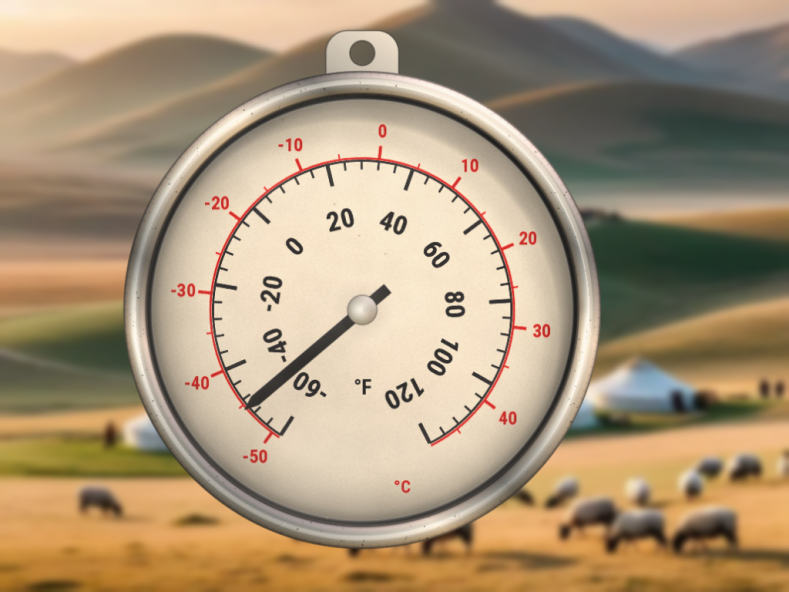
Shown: -50 °F
